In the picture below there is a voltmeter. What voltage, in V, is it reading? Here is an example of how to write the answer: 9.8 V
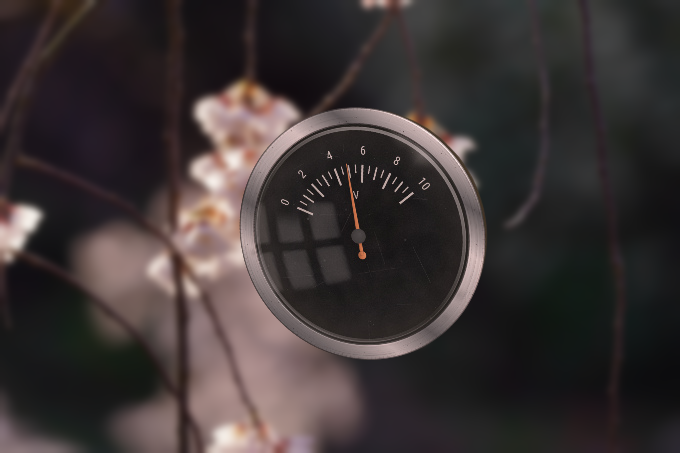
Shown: 5 V
